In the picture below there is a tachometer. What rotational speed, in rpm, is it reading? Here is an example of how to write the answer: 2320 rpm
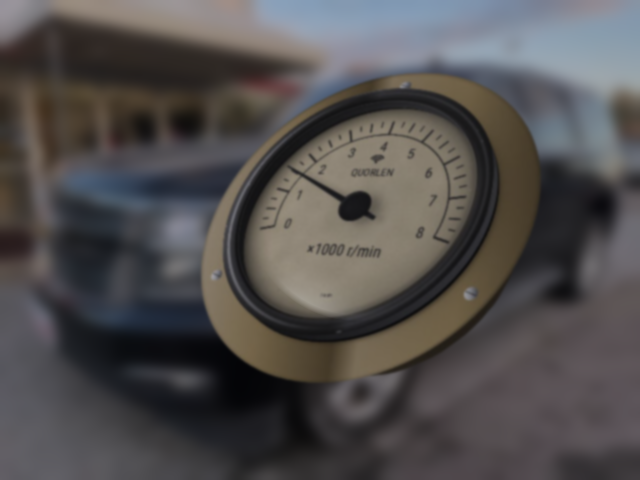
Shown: 1500 rpm
